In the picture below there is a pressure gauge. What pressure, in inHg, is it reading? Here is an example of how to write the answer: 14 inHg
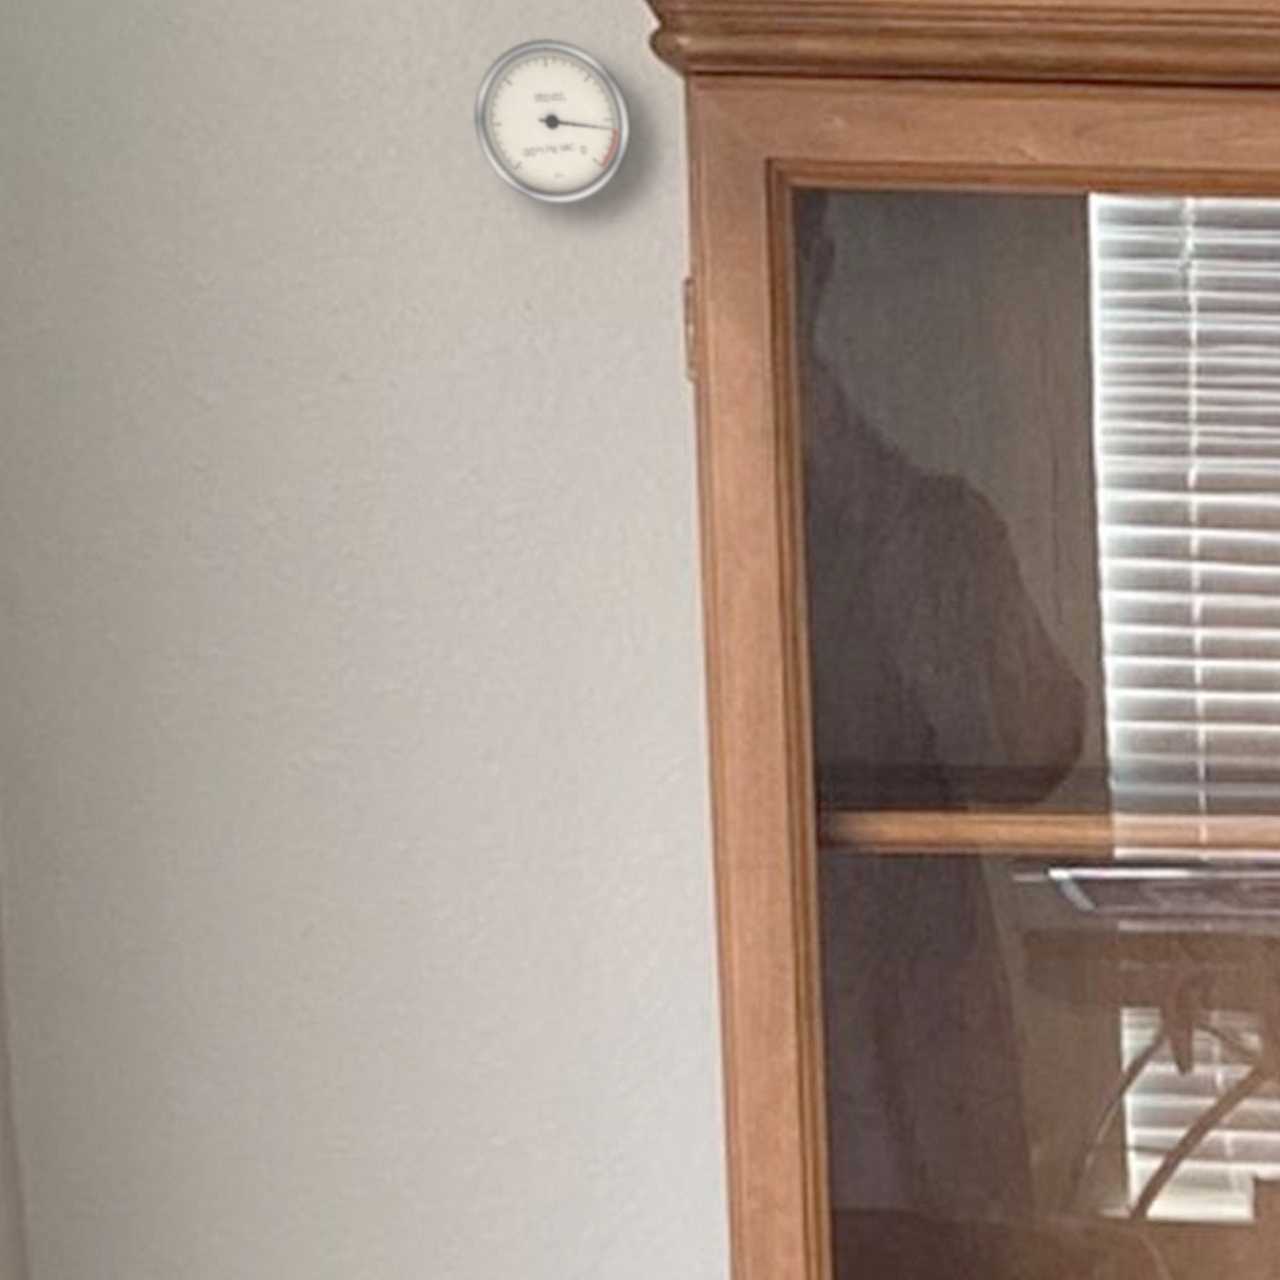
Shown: -4 inHg
